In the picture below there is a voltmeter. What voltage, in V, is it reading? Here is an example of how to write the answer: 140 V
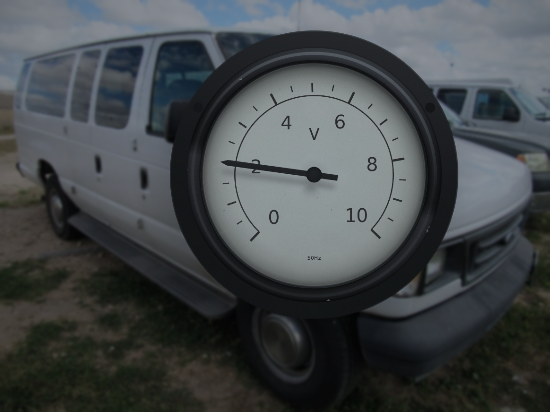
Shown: 2 V
